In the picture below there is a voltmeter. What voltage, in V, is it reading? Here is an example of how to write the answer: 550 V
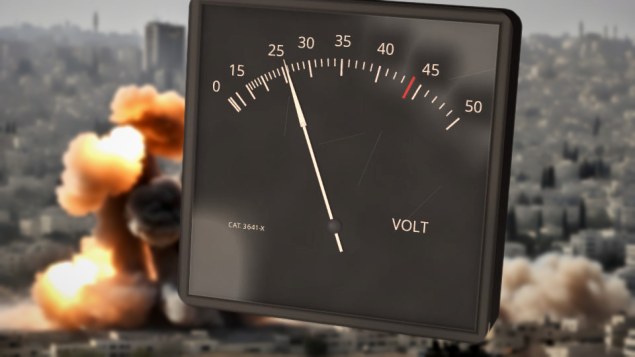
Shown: 26 V
